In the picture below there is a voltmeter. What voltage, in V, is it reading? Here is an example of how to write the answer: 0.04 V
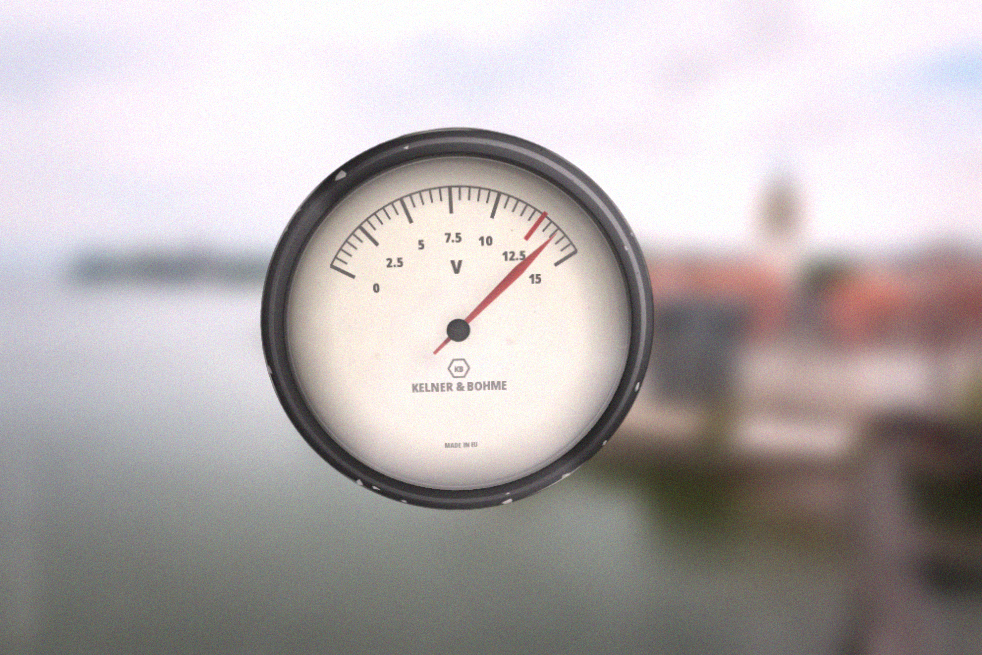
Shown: 13.5 V
